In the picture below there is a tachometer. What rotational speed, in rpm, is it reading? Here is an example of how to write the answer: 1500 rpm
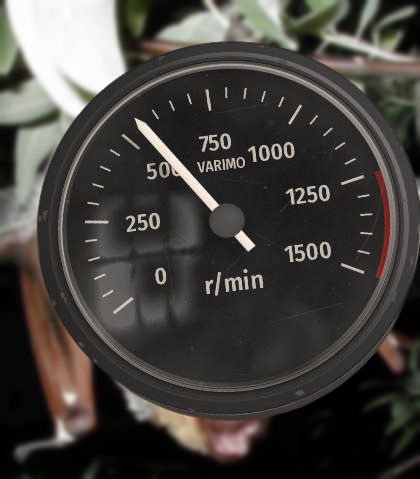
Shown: 550 rpm
